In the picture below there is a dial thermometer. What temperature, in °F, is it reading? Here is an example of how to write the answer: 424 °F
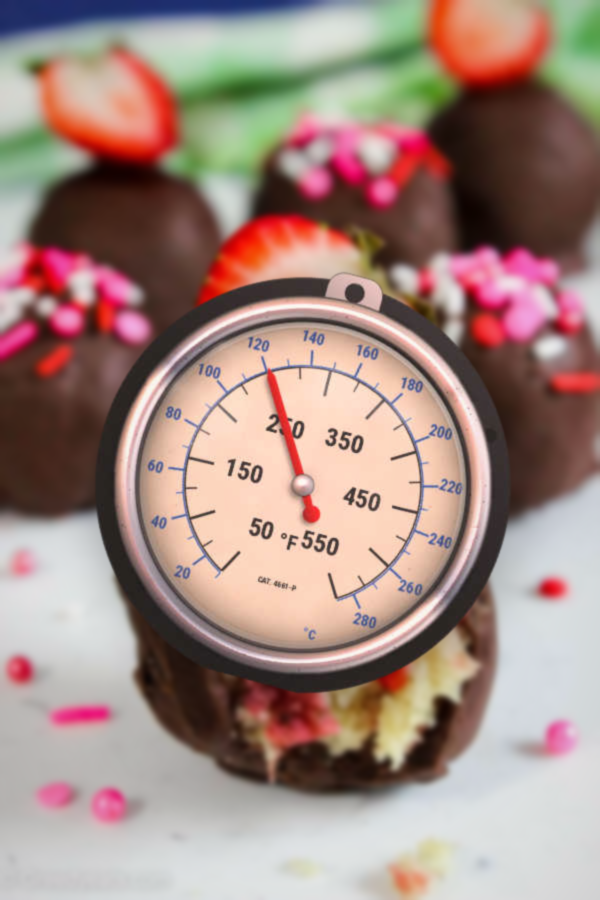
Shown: 250 °F
